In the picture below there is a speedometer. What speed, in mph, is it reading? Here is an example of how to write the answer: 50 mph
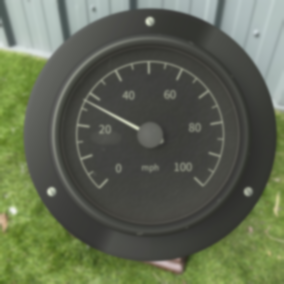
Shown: 27.5 mph
